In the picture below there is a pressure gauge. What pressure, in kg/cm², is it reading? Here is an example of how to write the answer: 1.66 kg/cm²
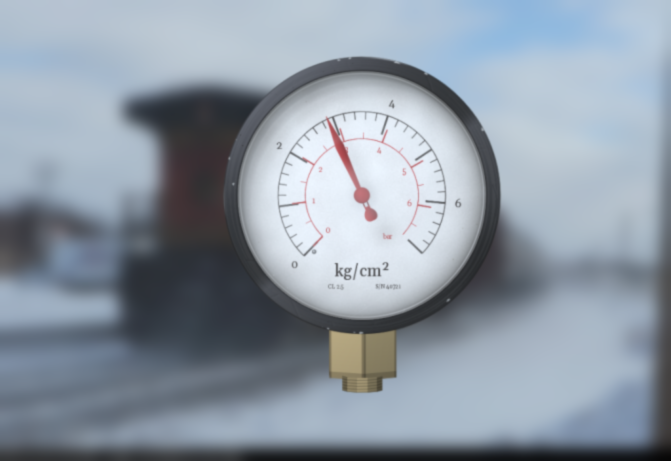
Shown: 2.9 kg/cm²
